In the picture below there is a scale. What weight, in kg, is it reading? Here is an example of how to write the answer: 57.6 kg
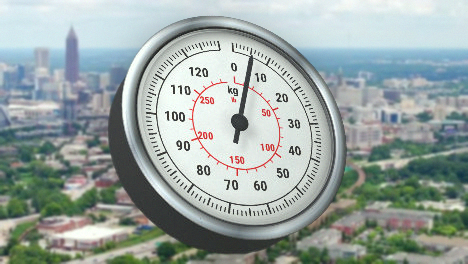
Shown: 5 kg
